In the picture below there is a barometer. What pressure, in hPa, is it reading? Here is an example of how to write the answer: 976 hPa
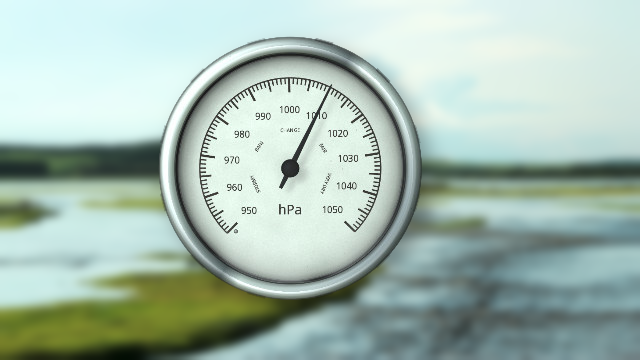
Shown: 1010 hPa
